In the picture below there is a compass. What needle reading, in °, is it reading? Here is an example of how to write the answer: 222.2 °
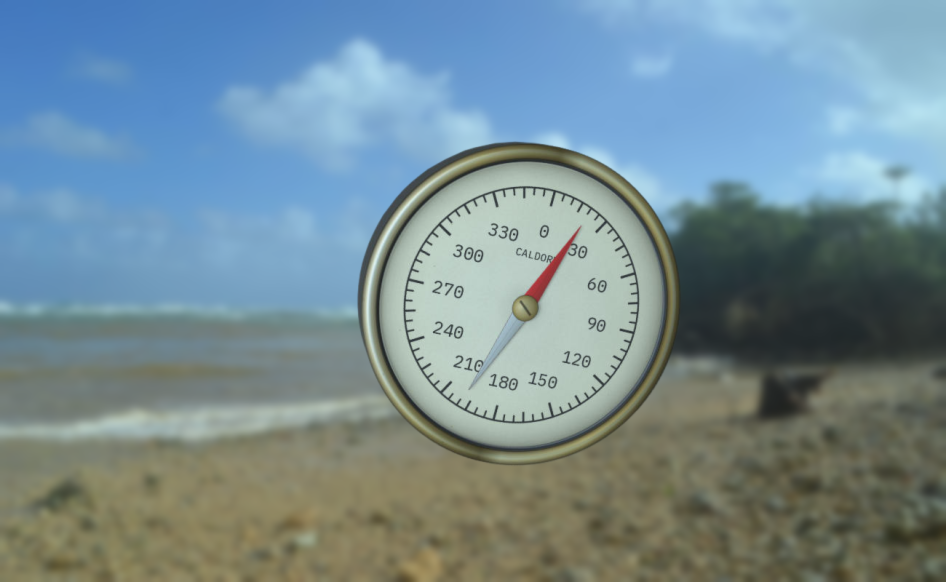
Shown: 20 °
